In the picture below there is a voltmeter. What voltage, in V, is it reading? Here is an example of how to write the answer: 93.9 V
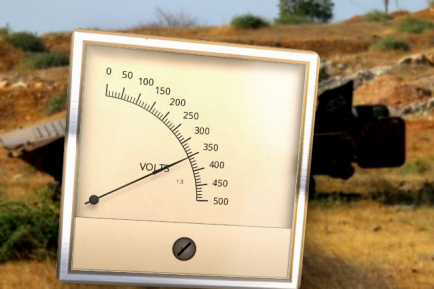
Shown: 350 V
